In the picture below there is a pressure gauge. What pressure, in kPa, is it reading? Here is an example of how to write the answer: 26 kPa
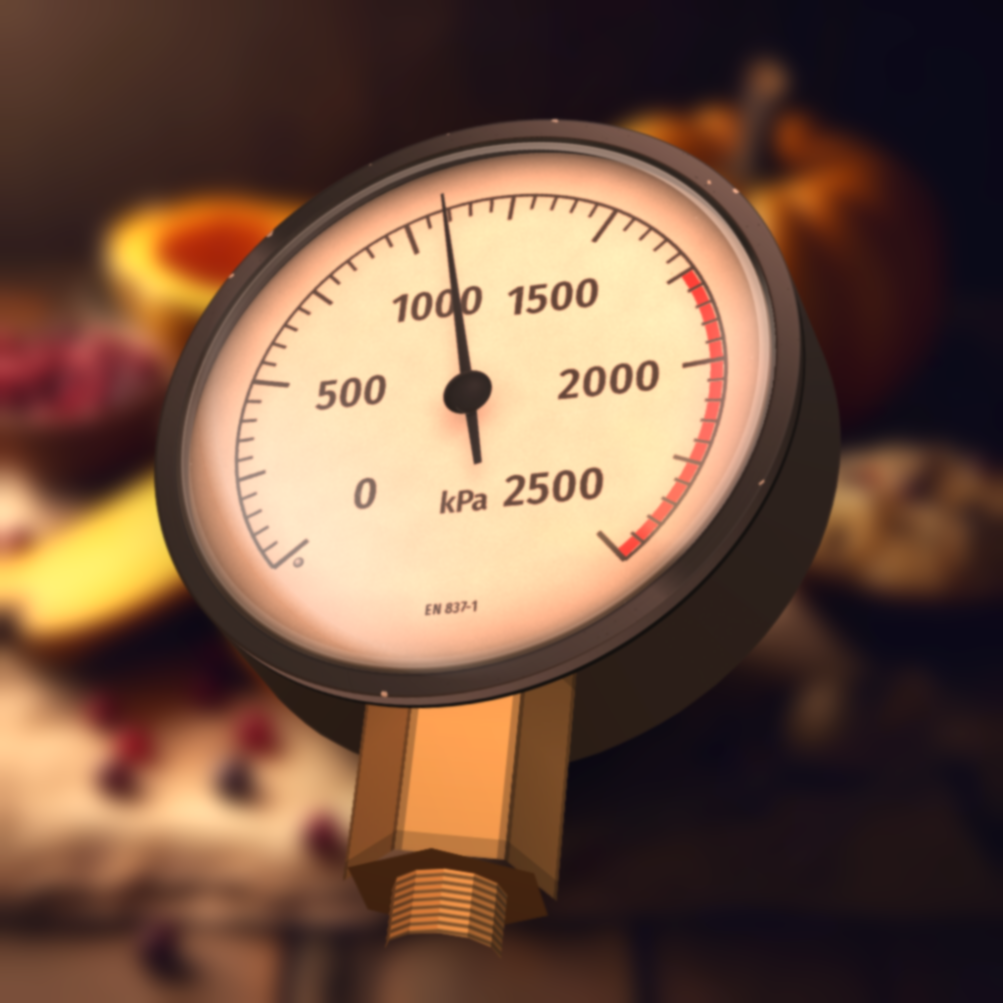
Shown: 1100 kPa
